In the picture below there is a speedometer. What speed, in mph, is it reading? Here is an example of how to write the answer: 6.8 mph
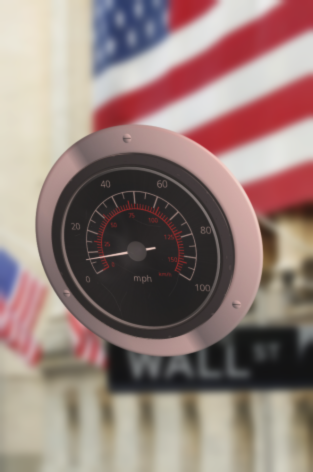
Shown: 7.5 mph
